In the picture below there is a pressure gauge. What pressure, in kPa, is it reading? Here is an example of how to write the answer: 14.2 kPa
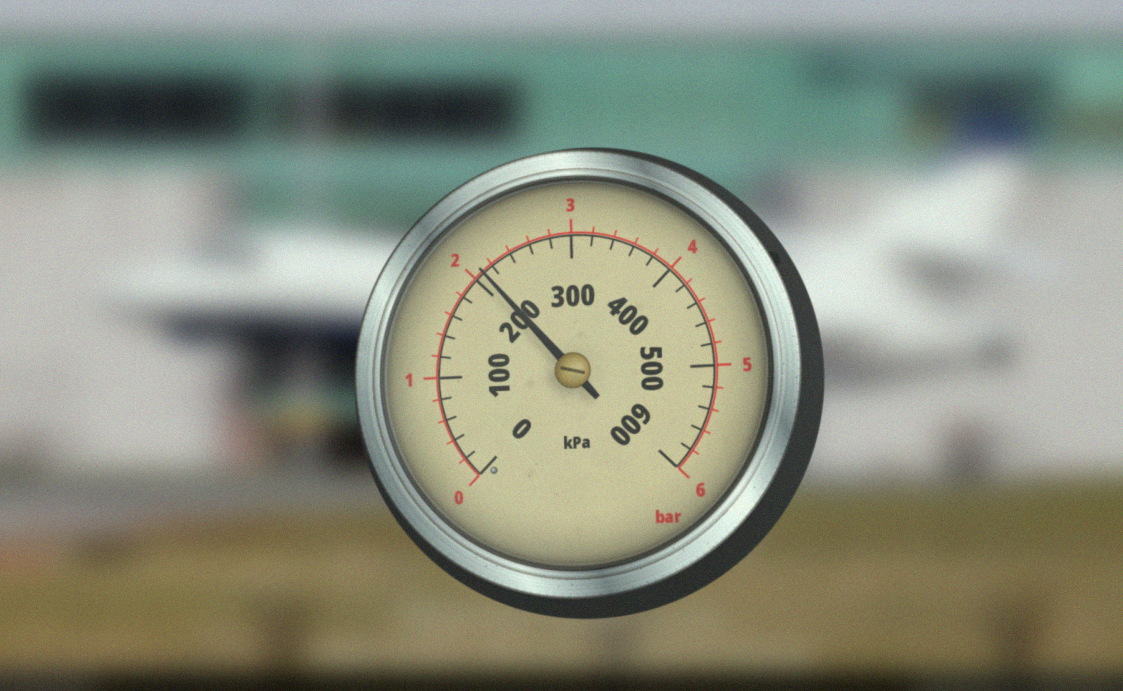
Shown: 210 kPa
